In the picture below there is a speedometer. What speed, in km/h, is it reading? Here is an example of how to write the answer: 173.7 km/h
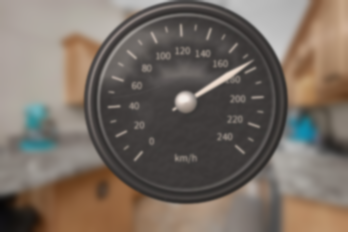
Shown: 175 km/h
